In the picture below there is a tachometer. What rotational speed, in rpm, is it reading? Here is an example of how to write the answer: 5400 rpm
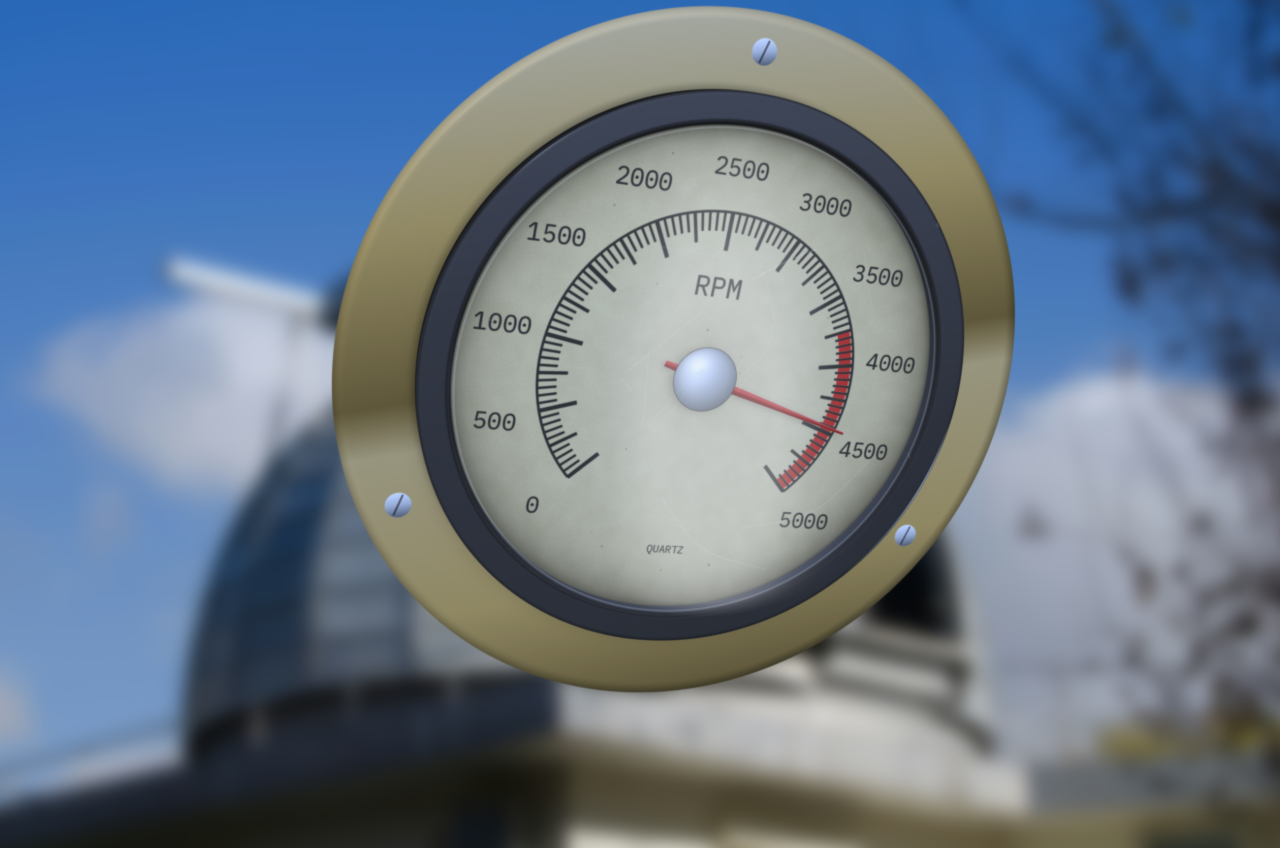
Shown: 4450 rpm
